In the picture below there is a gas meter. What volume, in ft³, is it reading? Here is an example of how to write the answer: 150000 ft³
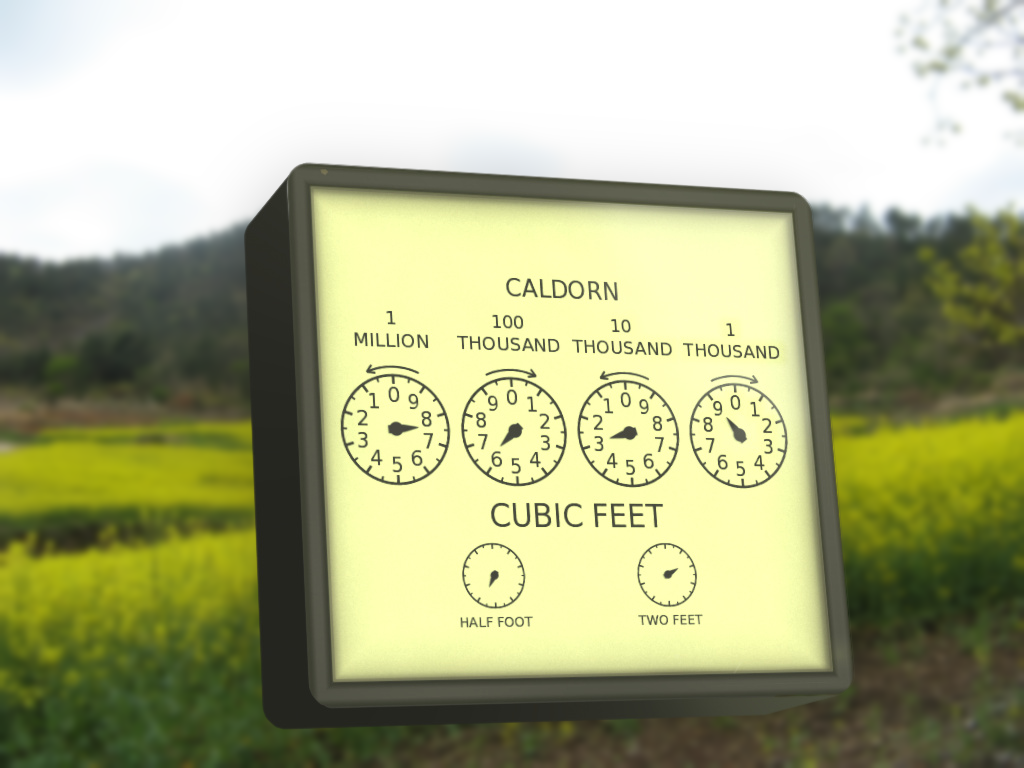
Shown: 762900 ft³
